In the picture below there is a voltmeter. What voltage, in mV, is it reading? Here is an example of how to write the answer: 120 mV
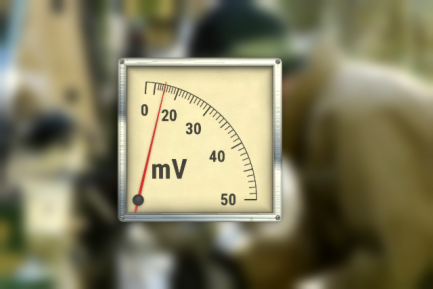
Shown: 15 mV
